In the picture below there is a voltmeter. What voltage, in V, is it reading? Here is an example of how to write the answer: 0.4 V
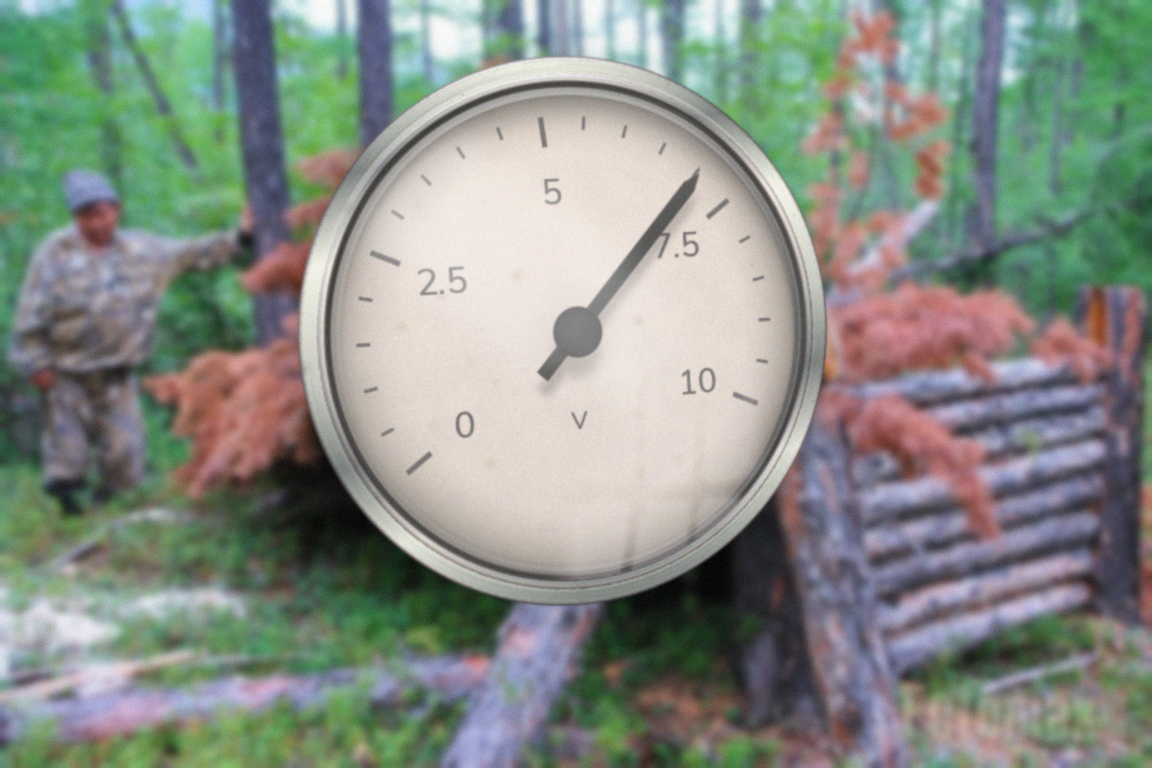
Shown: 7 V
